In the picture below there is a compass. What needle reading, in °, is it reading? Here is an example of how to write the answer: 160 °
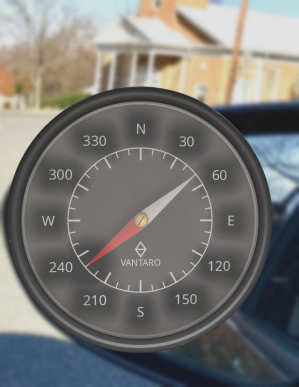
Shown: 230 °
